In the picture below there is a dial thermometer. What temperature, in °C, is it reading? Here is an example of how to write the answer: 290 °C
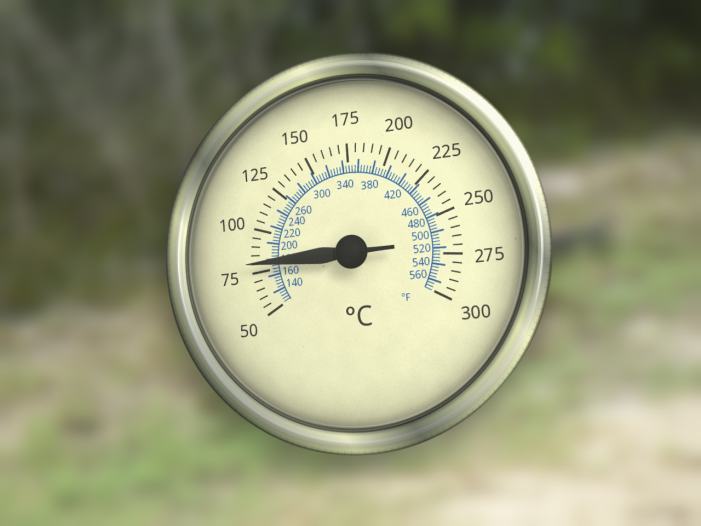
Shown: 80 °C
